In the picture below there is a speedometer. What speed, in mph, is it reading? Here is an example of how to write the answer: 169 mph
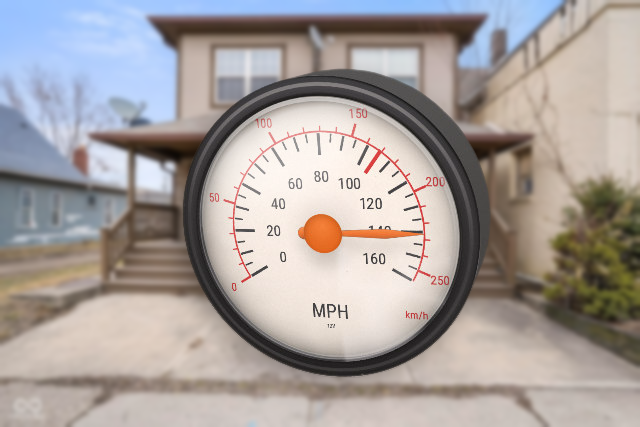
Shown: 140 mph
